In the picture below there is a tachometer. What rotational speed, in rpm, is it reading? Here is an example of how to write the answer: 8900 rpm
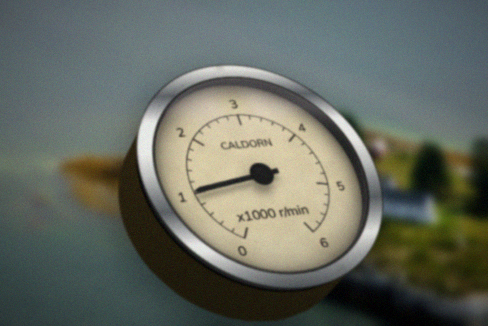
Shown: 1000 rpm
